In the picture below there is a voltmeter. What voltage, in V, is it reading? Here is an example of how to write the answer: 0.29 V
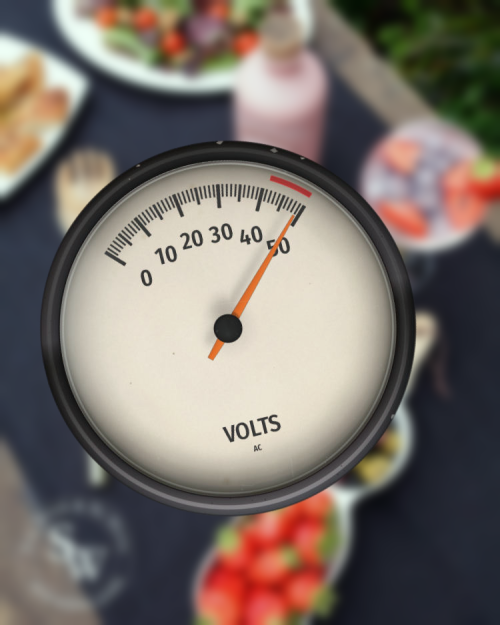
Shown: 49 V
